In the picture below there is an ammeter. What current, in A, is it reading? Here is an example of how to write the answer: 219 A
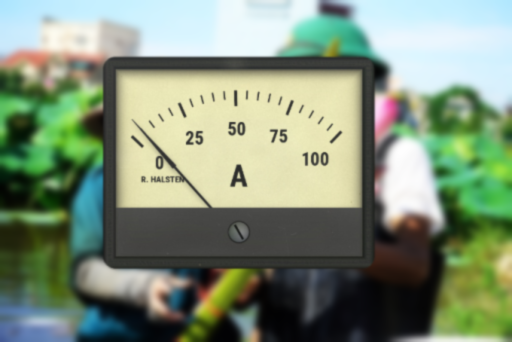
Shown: 5 A
